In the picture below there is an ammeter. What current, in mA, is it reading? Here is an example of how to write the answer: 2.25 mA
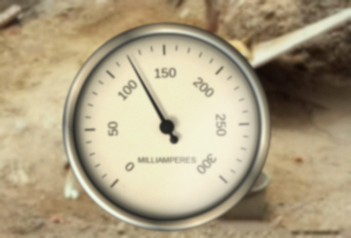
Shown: 120 mA
